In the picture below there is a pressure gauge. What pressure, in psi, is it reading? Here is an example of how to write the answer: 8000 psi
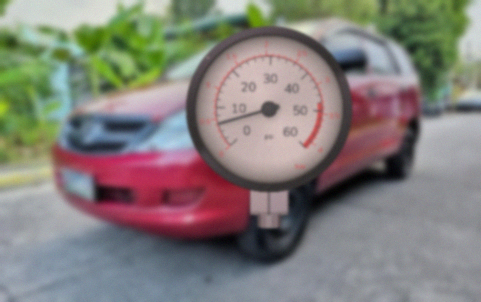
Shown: 6 psi
